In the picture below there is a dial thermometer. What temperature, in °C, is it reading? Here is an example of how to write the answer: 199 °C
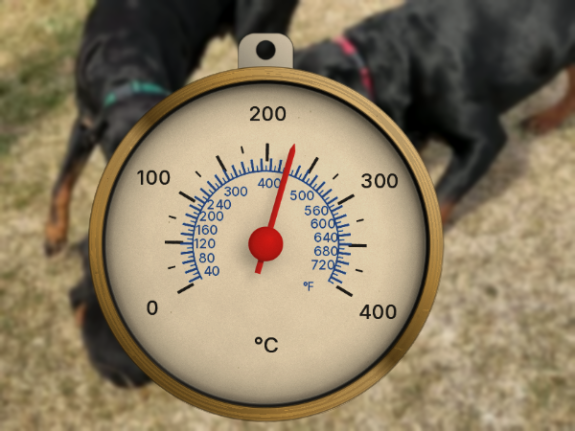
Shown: 225 °C
